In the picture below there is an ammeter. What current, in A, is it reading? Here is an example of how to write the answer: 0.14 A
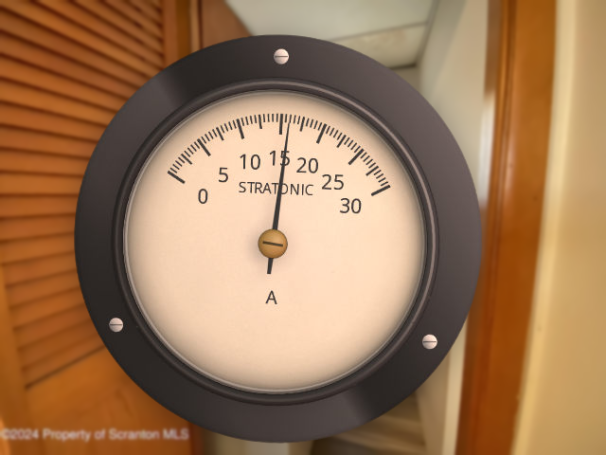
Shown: 16 A
